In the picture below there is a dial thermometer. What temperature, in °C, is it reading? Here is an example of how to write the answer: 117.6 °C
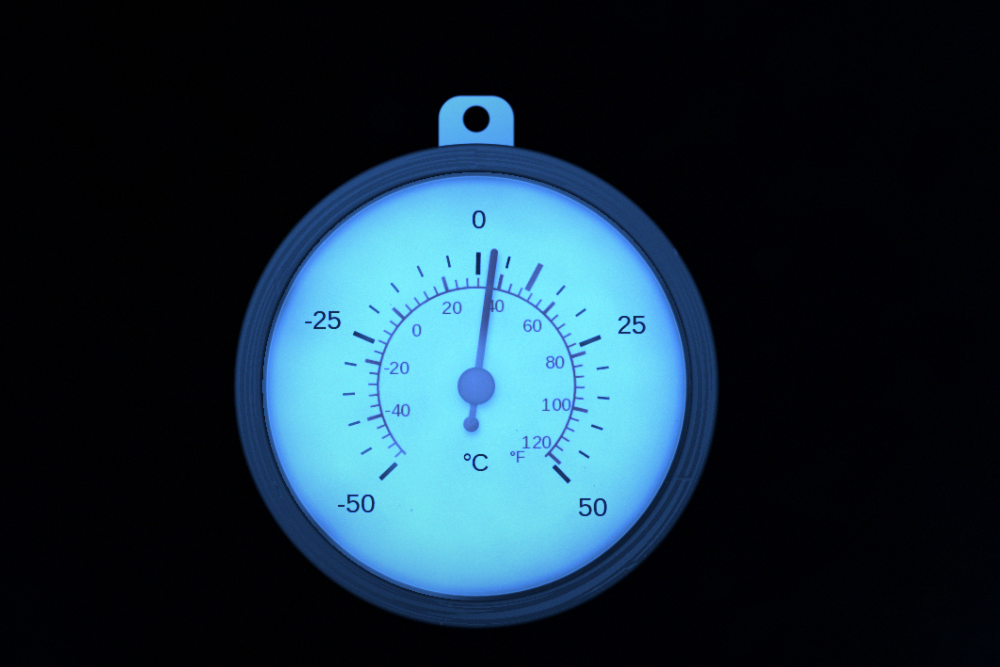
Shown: 2.5 °C
